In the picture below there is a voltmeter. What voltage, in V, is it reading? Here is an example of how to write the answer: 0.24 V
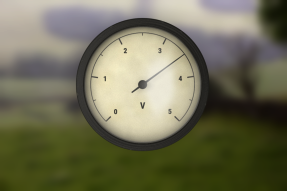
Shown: 3.5 V
